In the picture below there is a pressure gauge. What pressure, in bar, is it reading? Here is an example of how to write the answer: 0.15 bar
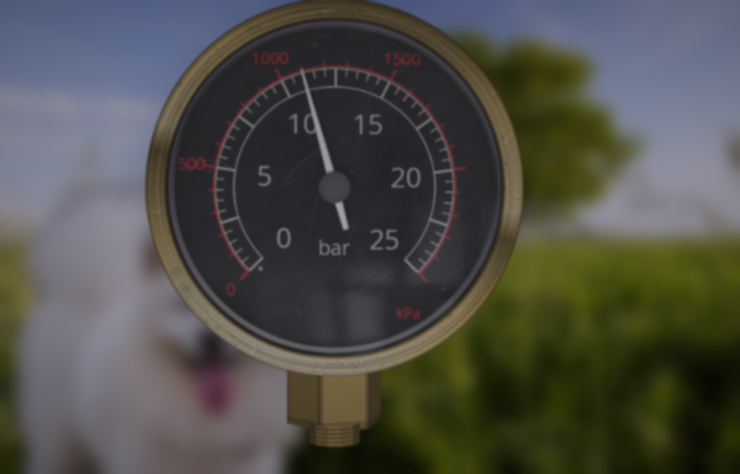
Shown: 11 bar
